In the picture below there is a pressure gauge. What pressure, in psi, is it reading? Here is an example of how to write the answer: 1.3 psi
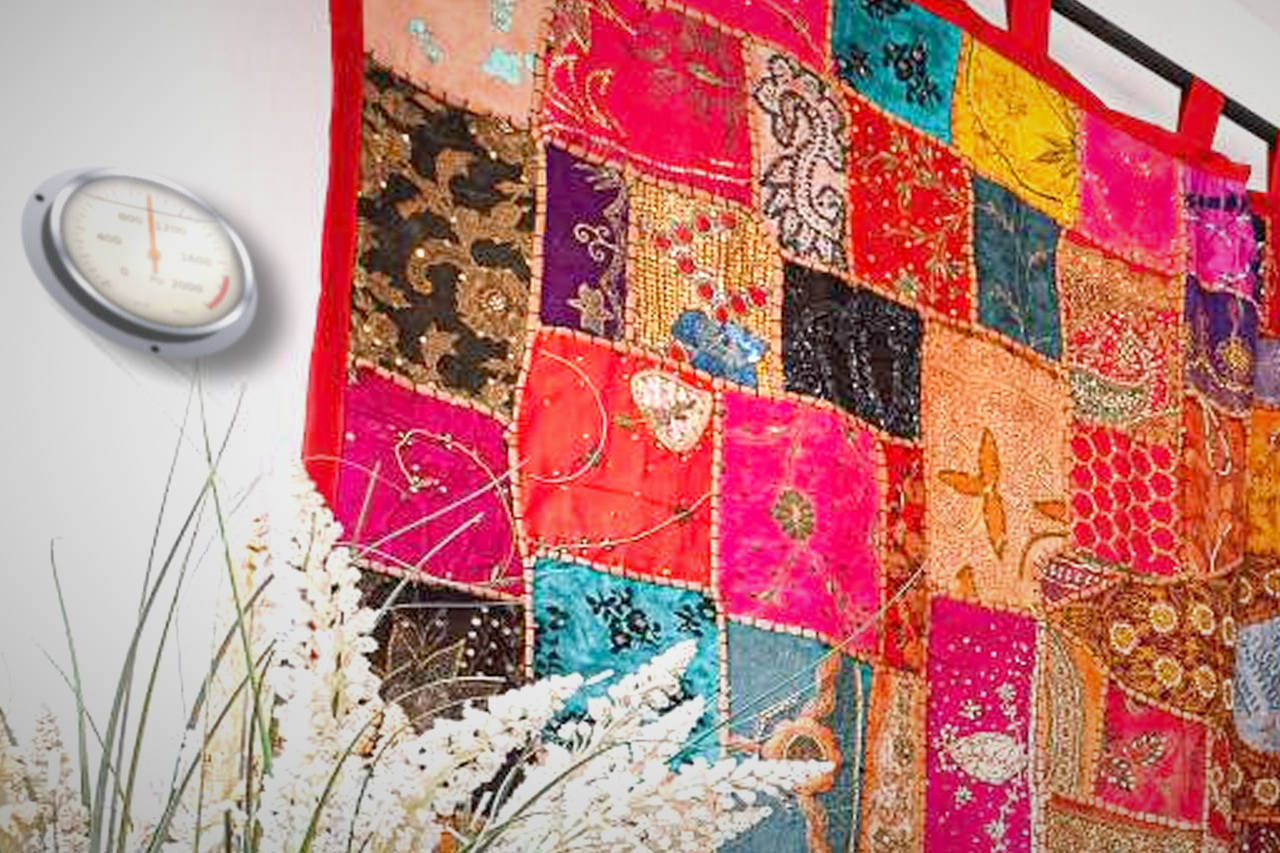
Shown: 1000 psi
